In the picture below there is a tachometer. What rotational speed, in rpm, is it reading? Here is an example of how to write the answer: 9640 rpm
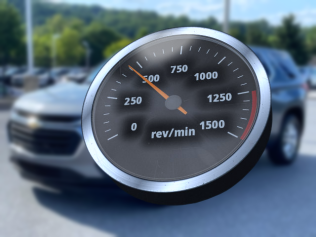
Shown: 450 rpm
